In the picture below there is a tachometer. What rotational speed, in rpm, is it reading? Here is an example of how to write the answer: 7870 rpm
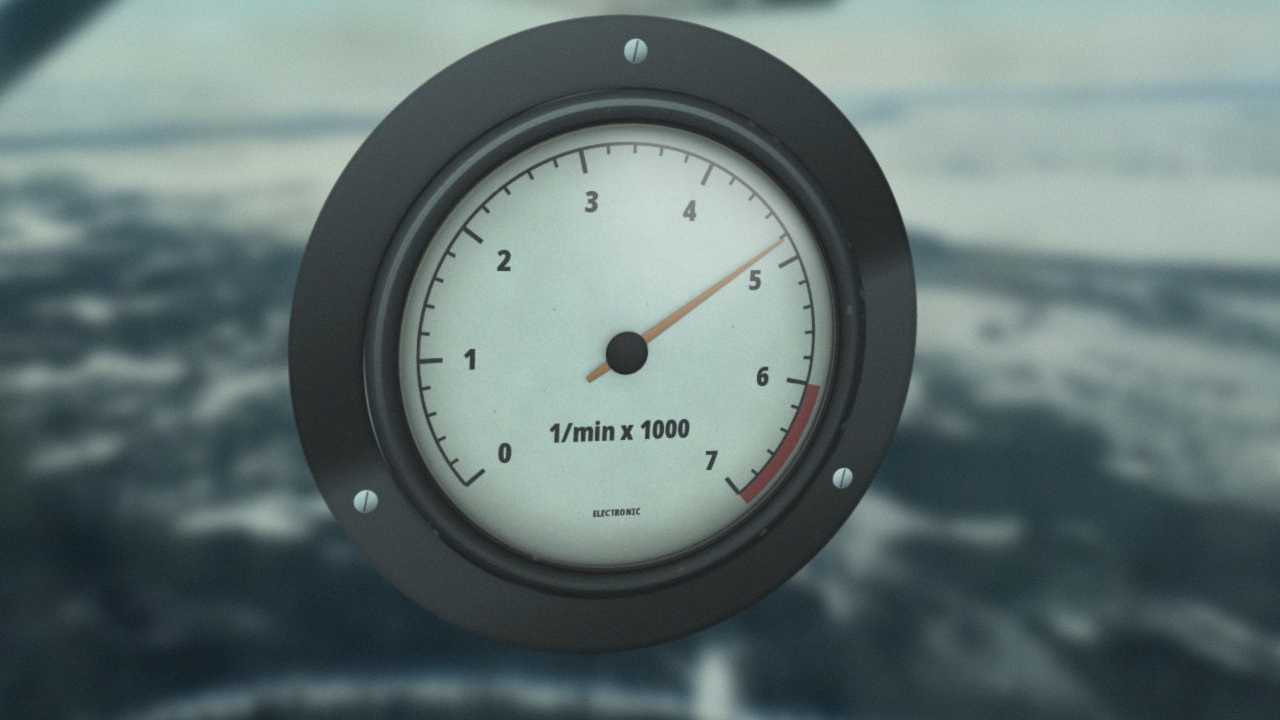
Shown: 4800 rpm
